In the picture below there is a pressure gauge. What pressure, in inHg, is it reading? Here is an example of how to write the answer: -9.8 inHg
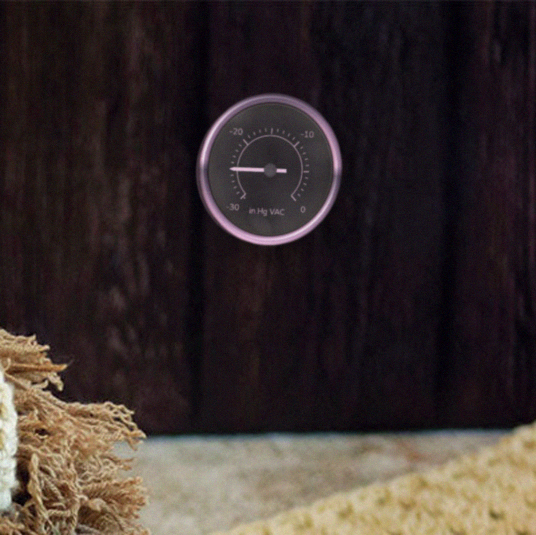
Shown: -25 inHg
